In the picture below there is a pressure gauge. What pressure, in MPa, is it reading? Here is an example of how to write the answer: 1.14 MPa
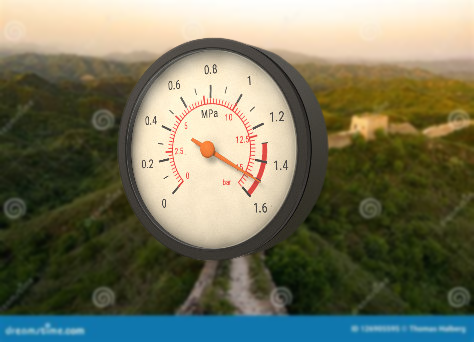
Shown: 1.5 MPa
